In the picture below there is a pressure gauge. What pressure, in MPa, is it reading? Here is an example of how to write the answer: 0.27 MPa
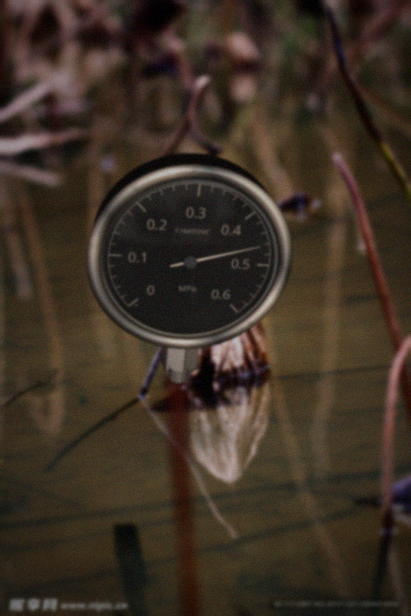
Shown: 0.46 MPa
